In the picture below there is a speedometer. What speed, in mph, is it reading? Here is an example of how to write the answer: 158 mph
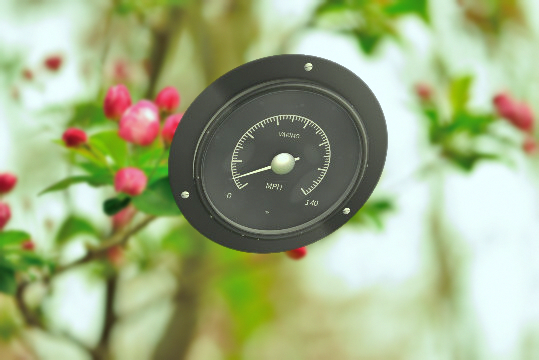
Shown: 10 mph
